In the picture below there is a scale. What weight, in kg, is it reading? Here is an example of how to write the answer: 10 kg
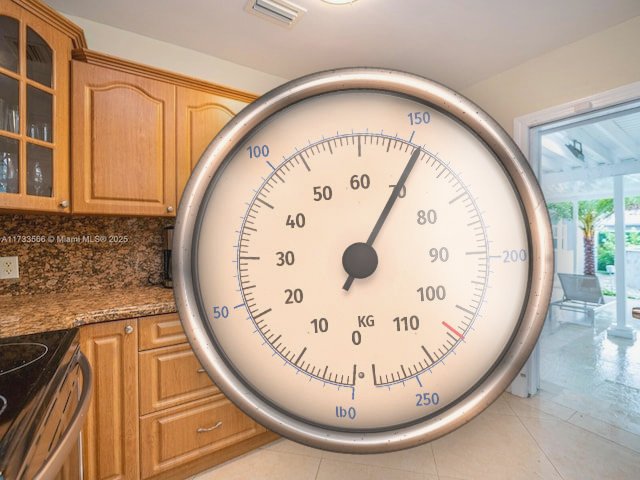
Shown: 70 kg
